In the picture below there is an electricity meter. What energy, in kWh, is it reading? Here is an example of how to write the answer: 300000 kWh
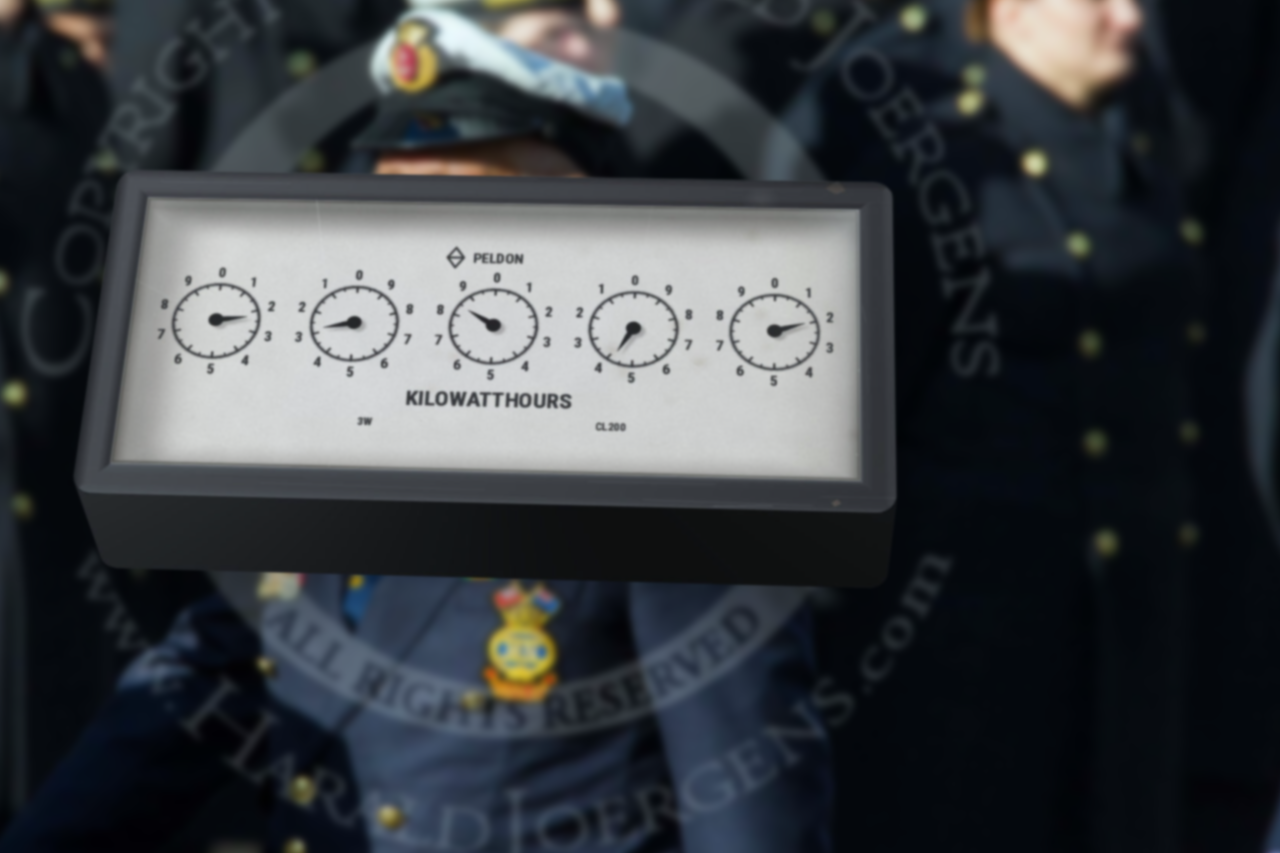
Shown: 22842 kWh
